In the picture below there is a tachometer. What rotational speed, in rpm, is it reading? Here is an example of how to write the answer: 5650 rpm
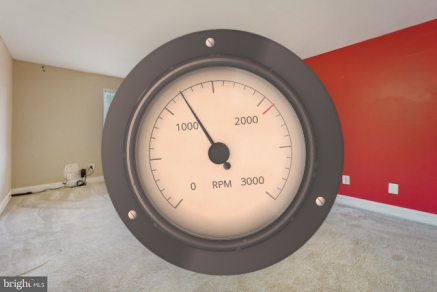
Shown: 1200 rpm
